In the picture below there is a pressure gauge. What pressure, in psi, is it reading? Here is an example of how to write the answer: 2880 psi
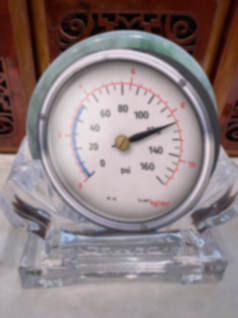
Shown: 120 psi
